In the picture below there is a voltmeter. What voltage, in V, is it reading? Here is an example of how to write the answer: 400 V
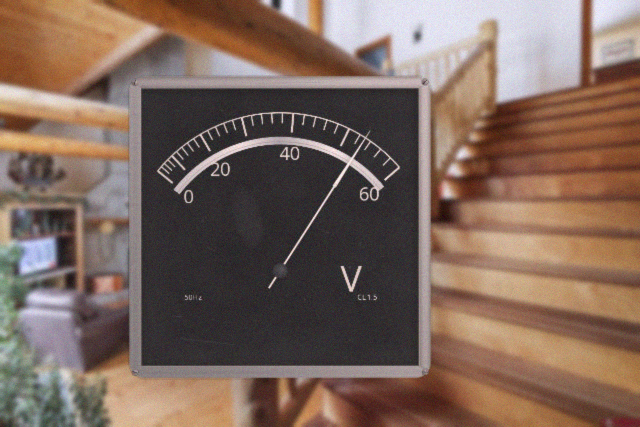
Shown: 53 V
